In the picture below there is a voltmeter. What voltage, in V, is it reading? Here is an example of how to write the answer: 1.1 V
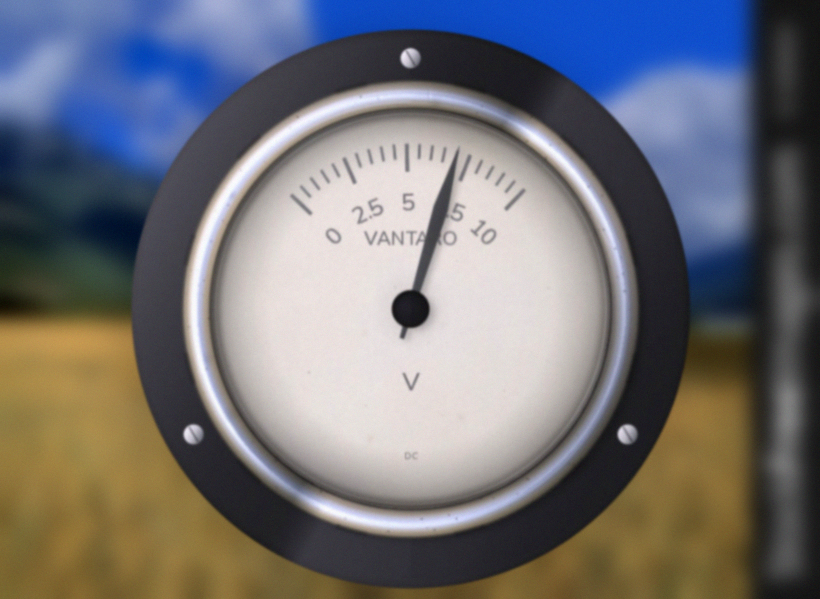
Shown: 7 V
